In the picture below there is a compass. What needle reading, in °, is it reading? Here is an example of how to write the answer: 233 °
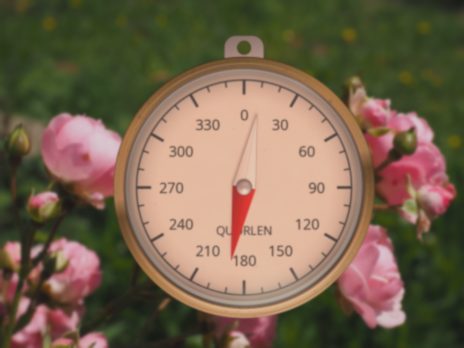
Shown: 190 °
